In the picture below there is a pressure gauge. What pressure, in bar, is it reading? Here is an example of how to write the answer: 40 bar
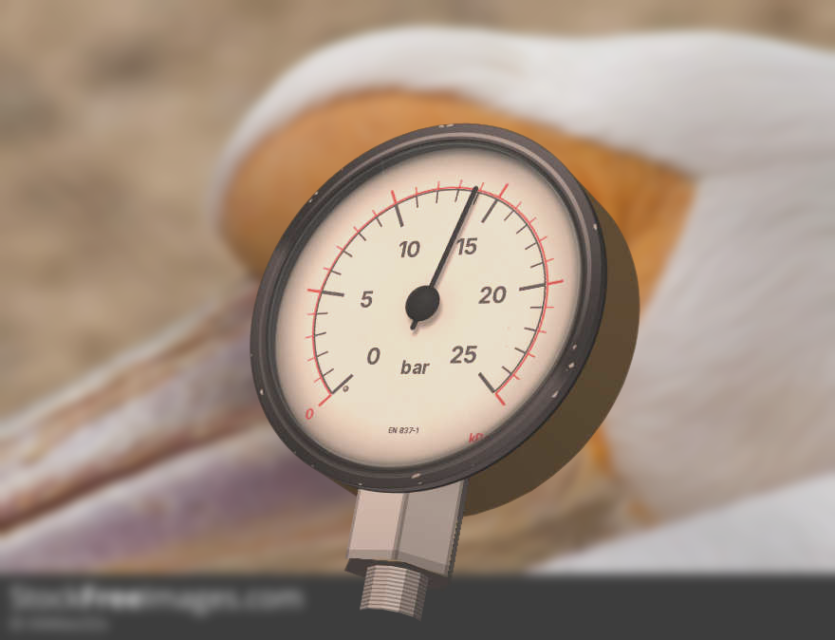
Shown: 14 bar
